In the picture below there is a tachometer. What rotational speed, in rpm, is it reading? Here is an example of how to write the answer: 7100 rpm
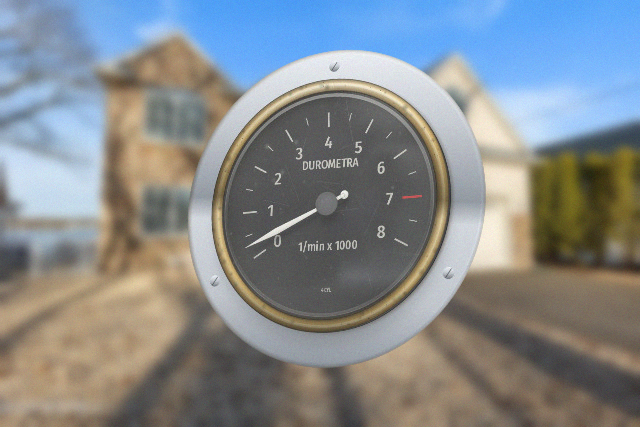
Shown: 250 rpm
